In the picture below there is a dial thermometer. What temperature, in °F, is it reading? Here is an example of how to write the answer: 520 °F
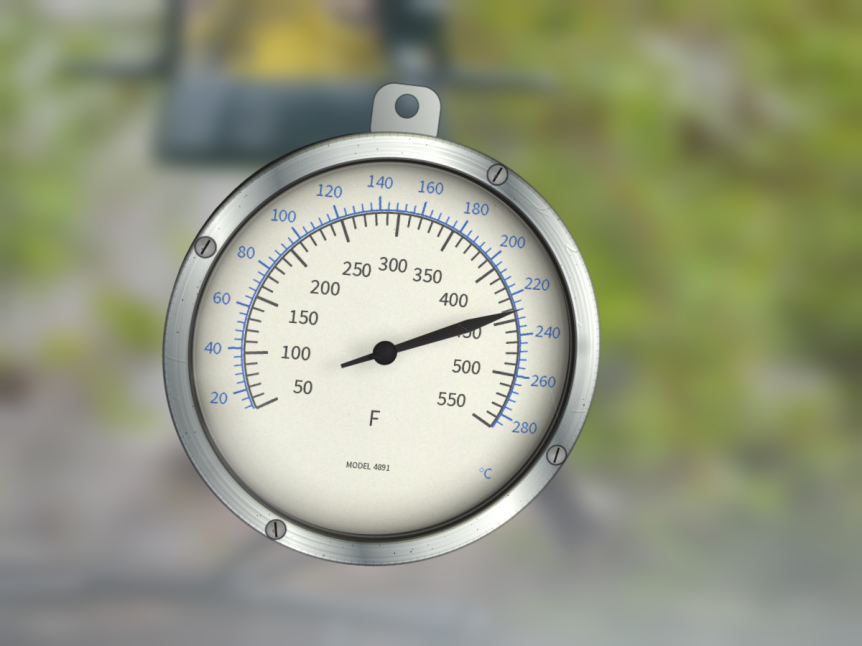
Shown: 440 °F
